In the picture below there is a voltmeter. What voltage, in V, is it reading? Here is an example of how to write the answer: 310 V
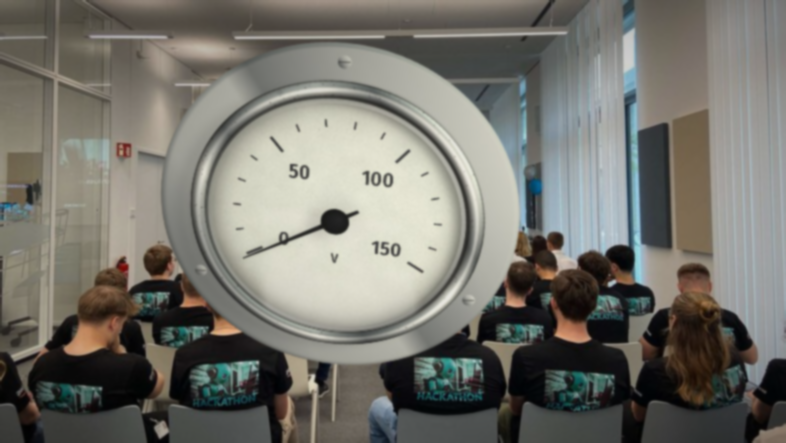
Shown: 0 V
